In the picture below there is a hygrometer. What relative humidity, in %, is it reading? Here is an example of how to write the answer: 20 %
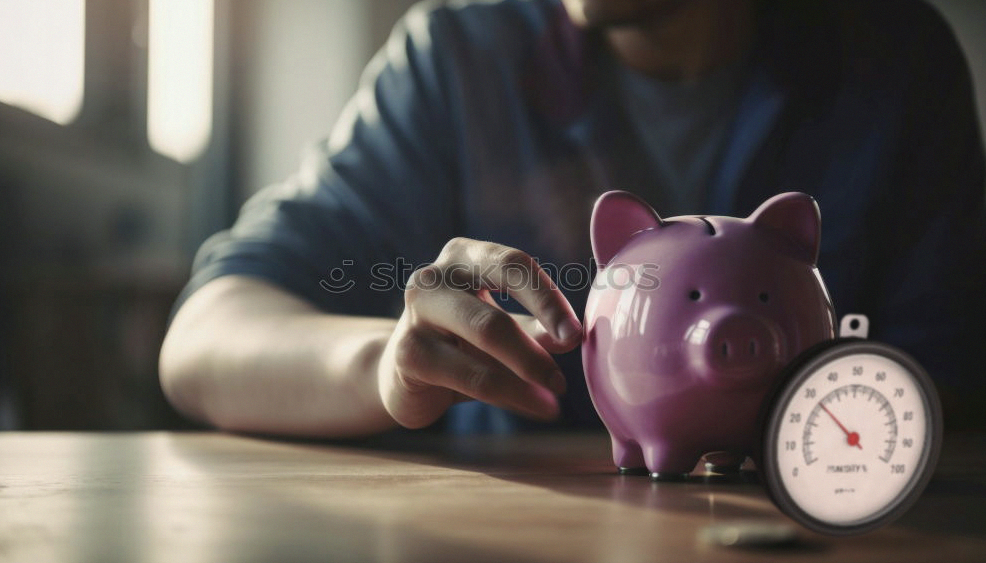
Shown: 30 %
